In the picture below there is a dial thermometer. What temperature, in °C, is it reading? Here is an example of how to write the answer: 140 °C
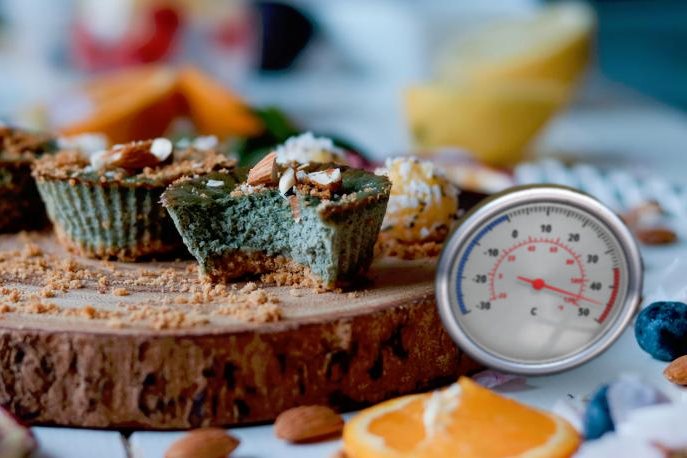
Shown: 45 °C
